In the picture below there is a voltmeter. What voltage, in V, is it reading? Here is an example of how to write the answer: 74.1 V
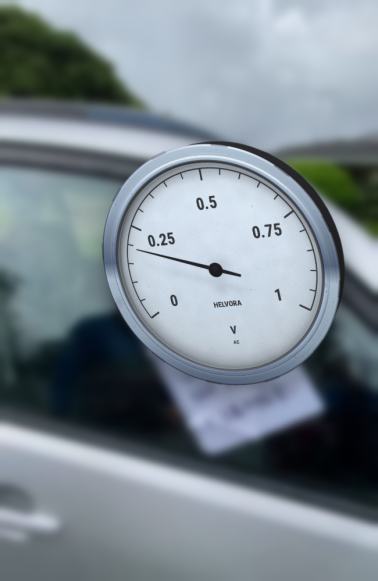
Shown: 0.2 V
